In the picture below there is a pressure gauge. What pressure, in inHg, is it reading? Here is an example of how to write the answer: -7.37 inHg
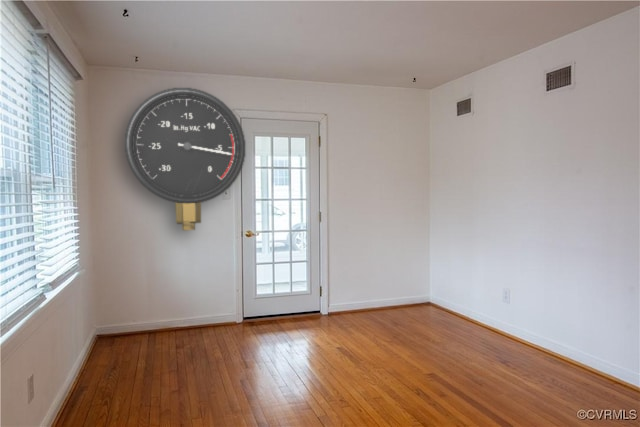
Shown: -4 inHg
